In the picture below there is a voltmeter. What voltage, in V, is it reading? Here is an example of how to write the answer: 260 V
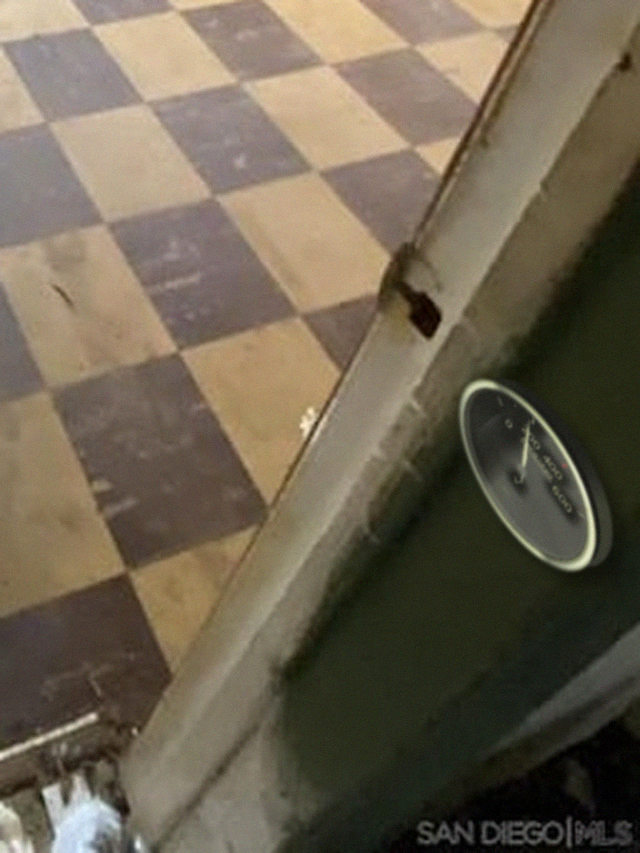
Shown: 200 V
